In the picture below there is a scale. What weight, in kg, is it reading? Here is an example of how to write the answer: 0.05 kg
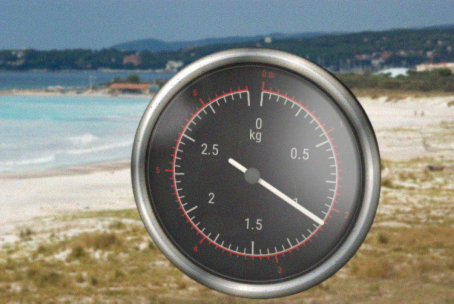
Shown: 1 kg
